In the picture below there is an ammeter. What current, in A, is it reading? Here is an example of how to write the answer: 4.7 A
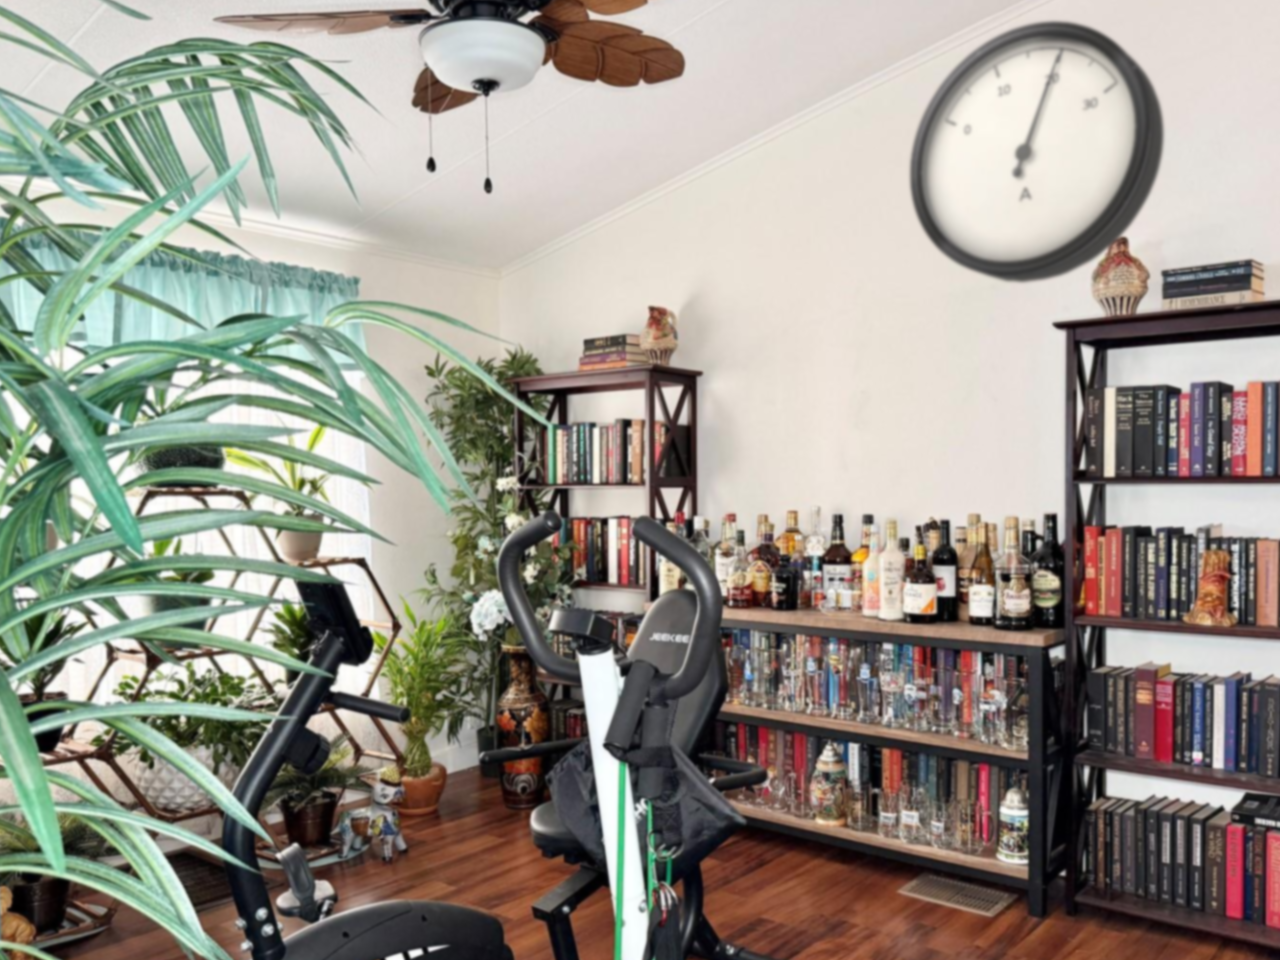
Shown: 20 A
